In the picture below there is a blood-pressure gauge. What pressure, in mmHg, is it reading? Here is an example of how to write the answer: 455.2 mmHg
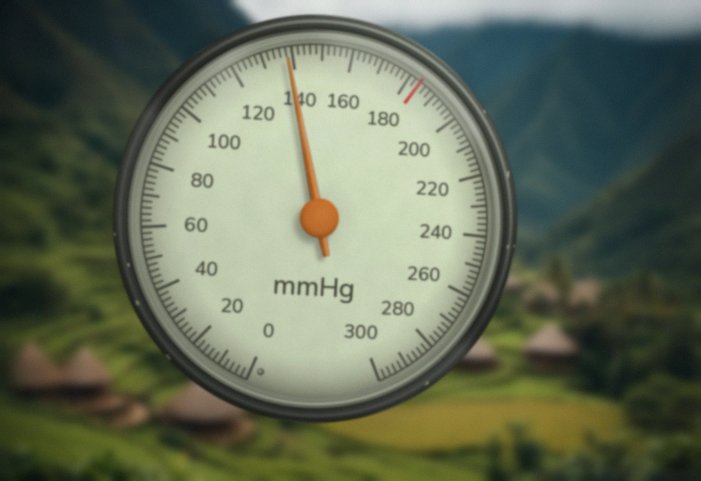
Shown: 138 mmHg
